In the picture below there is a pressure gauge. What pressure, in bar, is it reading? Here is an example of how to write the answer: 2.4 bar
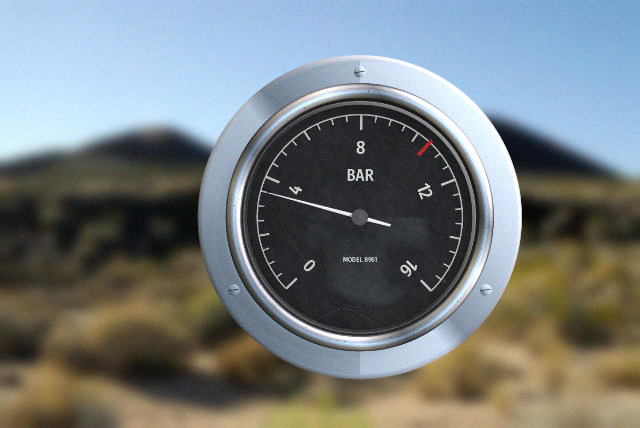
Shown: 3.5 bar
